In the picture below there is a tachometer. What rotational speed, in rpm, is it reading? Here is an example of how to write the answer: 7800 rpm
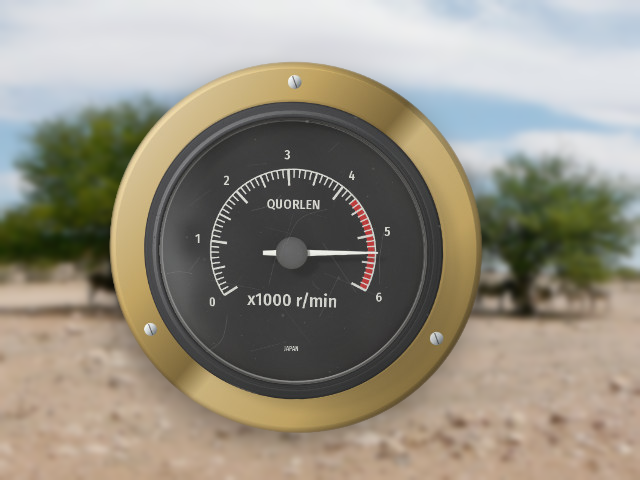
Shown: 5300 rpm
